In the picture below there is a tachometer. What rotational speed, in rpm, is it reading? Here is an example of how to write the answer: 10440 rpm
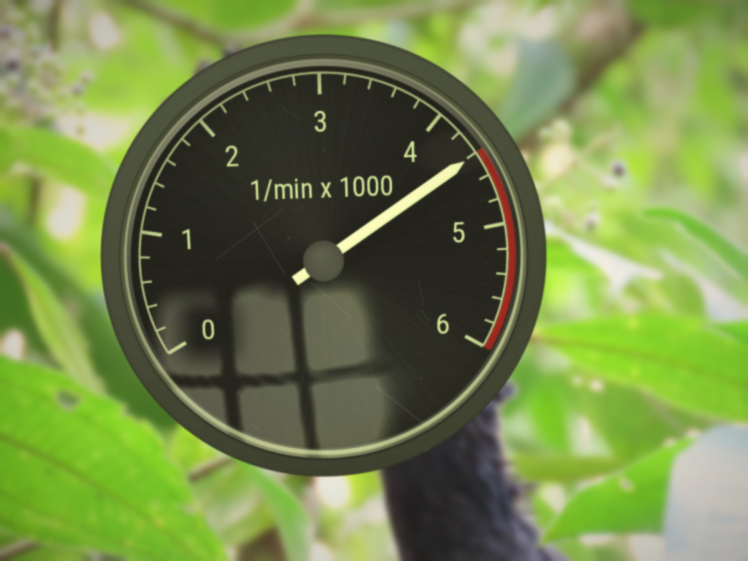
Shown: 4400 rpm
